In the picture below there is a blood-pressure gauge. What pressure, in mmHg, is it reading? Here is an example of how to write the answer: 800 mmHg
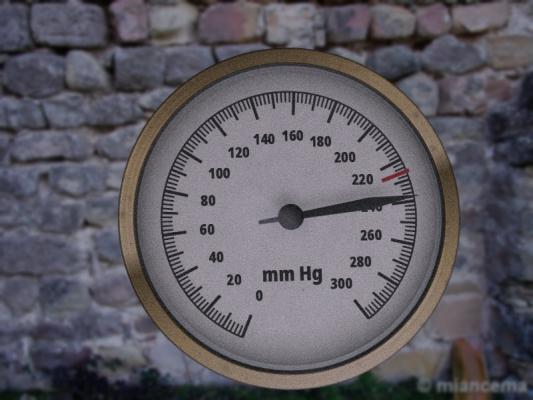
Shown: 238 mmHg
